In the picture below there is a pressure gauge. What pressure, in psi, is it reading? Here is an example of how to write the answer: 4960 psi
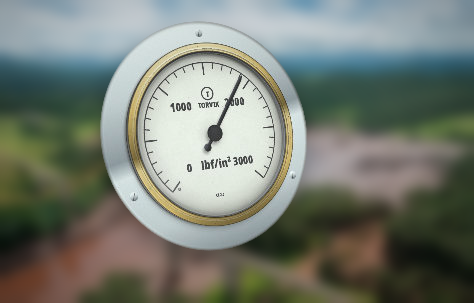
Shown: 1900 psi
